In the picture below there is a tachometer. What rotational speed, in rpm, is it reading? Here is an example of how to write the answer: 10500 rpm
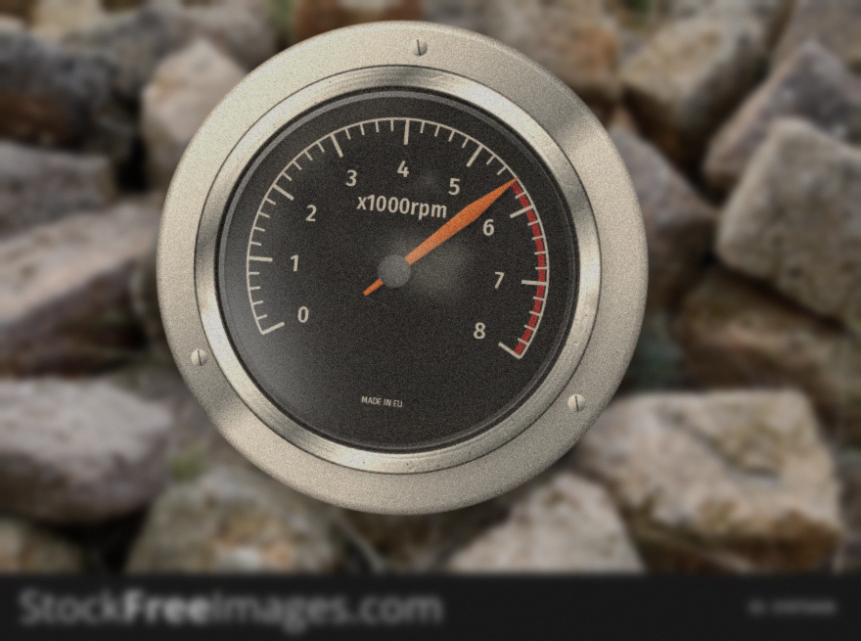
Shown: 5600 rpm
